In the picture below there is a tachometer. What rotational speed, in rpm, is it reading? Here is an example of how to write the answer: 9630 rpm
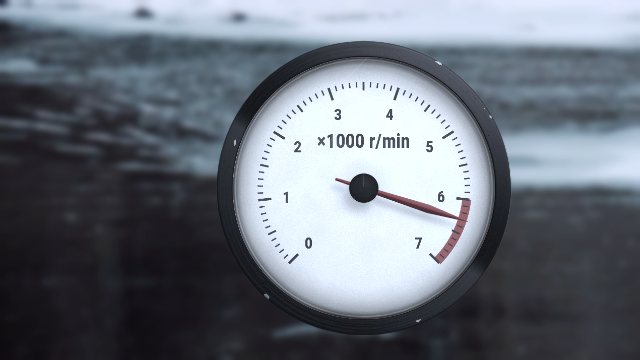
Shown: 6300 rpm
